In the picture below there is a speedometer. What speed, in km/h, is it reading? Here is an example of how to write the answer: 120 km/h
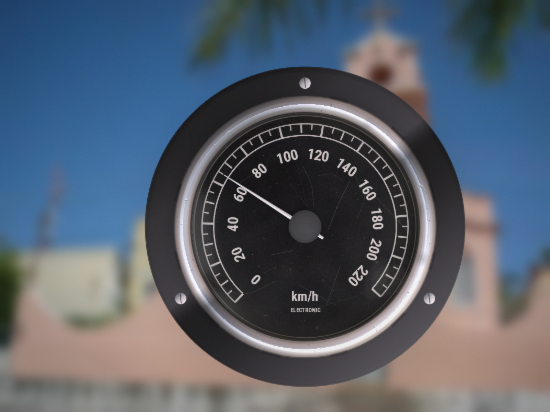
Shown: 65 km/h
